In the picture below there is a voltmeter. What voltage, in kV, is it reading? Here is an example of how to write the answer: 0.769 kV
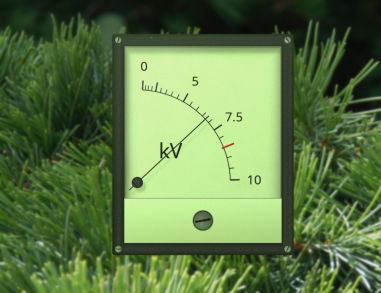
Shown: 6.75 kV
